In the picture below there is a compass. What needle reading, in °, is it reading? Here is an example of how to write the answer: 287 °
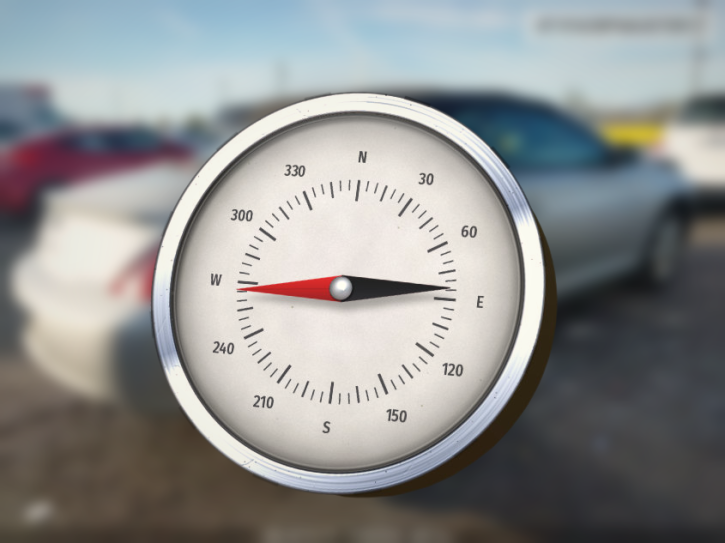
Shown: 265 °
